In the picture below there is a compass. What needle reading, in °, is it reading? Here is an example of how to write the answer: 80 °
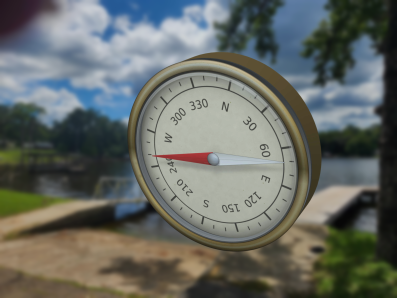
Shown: 250 °
